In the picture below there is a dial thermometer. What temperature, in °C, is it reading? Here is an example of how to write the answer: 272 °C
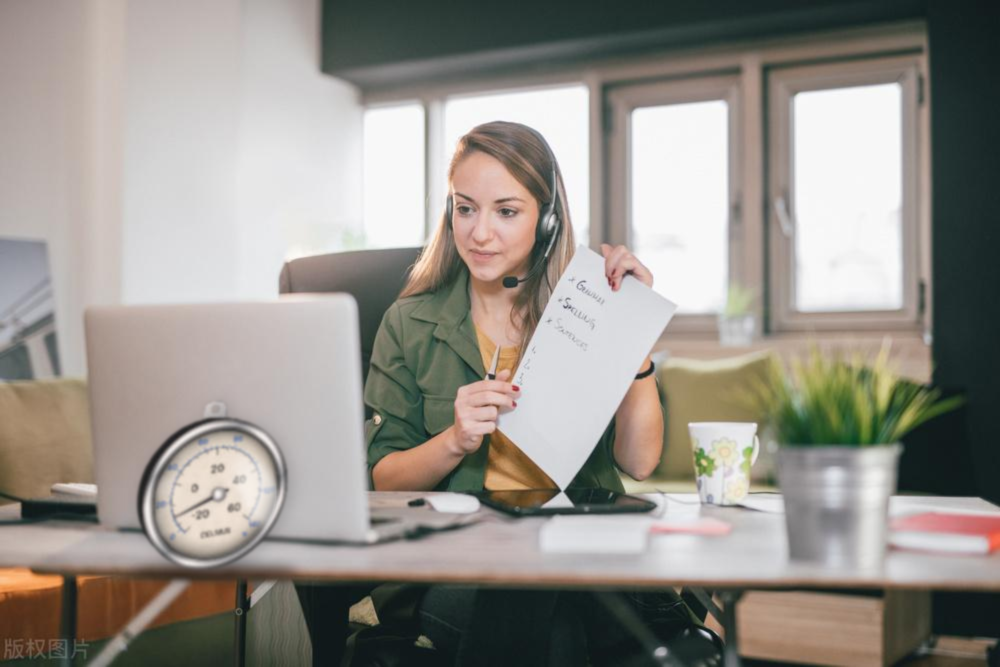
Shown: -12 °C
